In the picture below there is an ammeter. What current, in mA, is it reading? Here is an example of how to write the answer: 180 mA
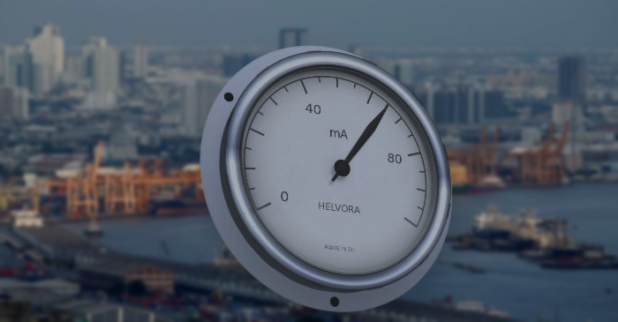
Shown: 65 mA
